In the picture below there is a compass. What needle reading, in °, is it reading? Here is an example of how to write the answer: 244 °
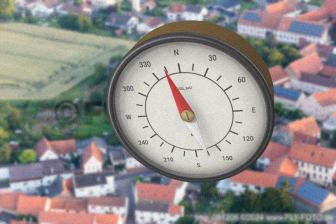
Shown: 345 °
